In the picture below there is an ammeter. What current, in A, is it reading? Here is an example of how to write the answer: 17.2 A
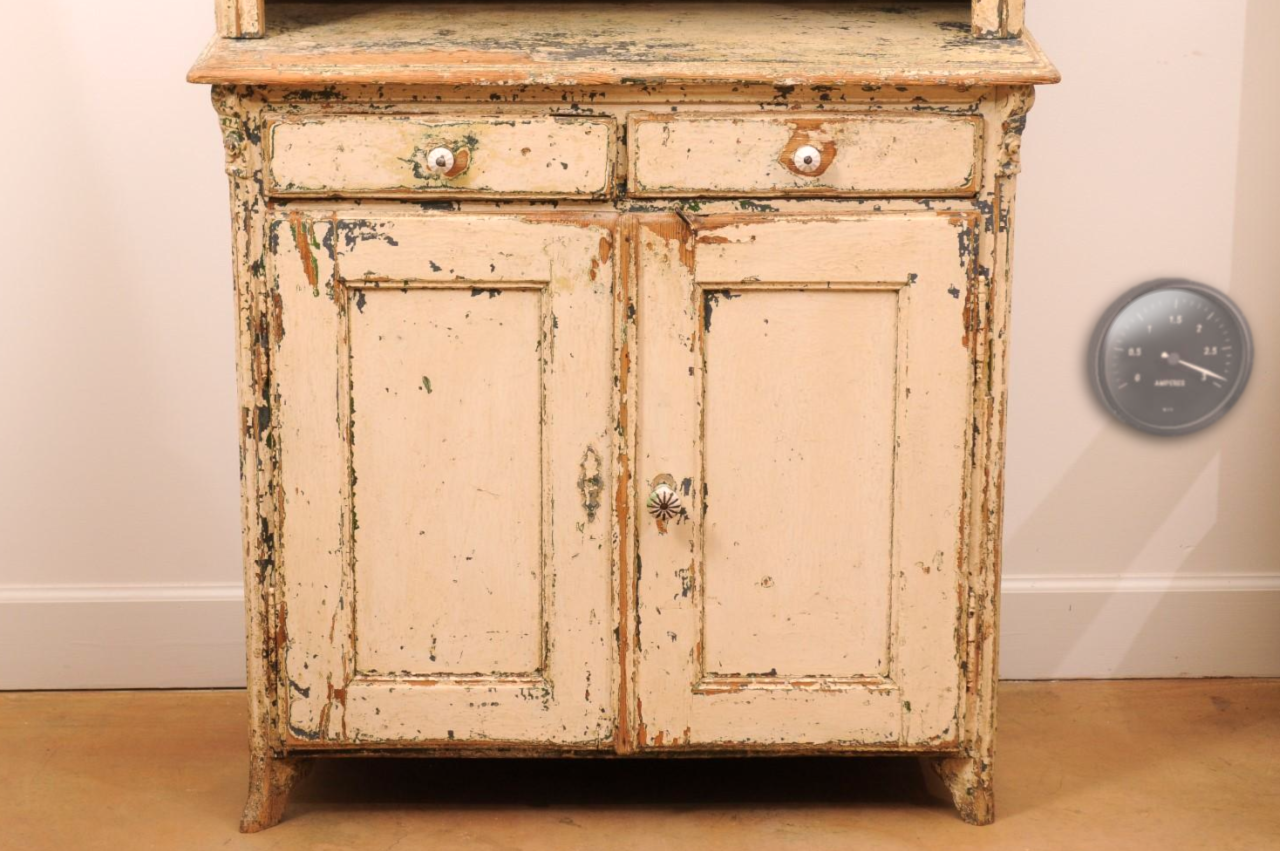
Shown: 2.9 A
